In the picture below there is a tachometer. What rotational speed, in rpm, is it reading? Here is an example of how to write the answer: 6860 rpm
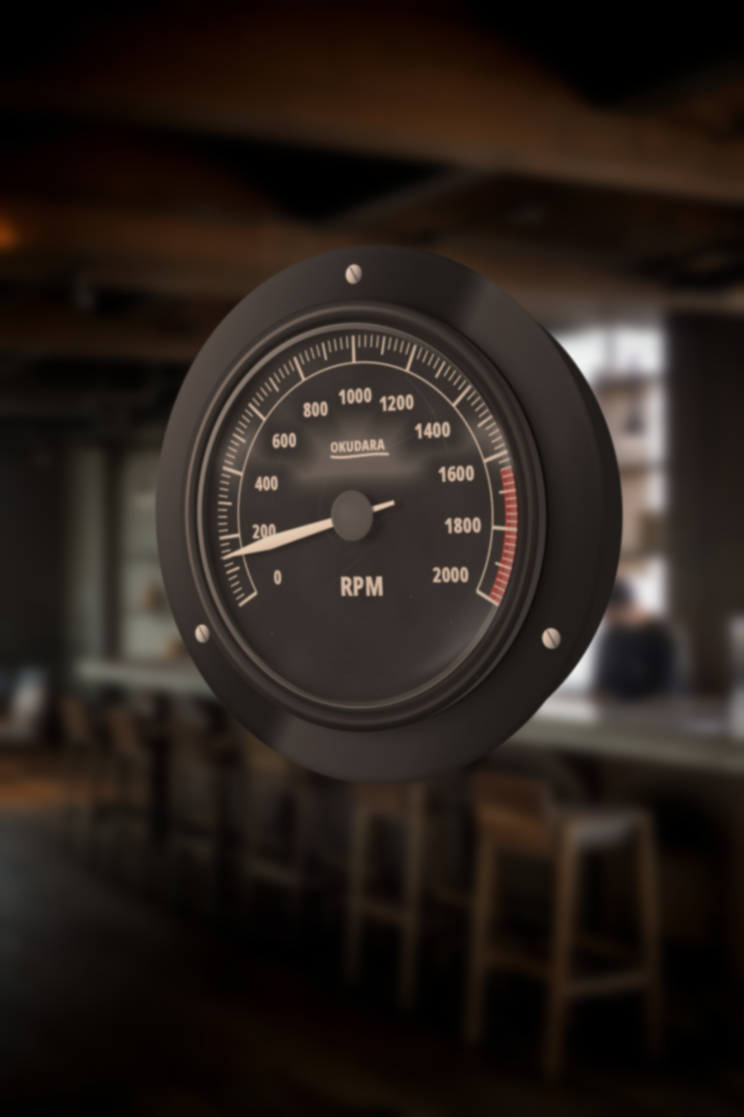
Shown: 140 rpm
